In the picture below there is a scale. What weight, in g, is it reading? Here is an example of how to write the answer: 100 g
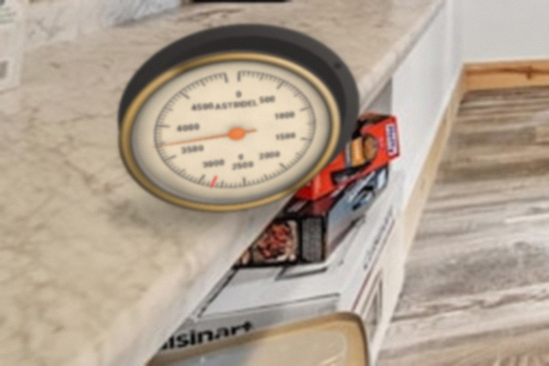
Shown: 3750 g
